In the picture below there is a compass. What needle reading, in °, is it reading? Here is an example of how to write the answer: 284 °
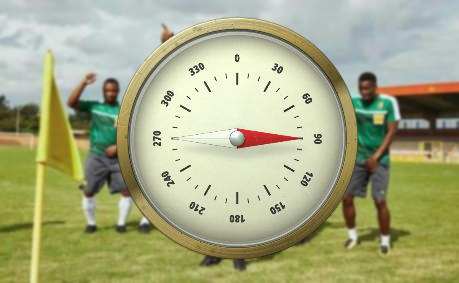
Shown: 90 °
